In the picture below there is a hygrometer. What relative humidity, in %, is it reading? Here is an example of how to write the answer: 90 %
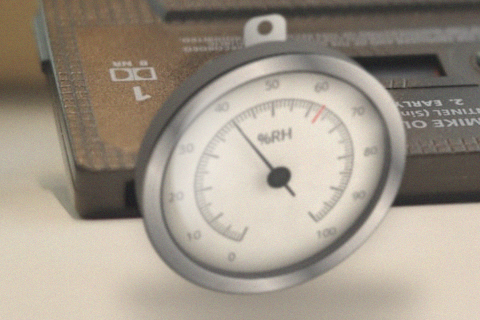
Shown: 40 %
